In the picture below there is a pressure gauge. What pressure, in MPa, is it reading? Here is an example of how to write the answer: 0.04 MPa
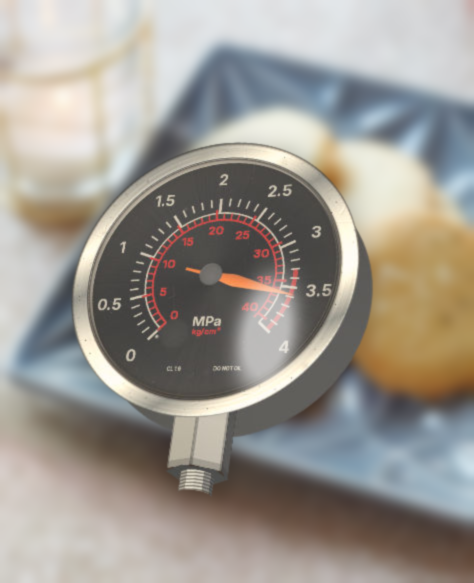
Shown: 3.6 MPa
